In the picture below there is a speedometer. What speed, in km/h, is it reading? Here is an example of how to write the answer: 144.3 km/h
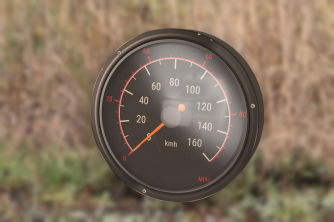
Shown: 0 km/h
